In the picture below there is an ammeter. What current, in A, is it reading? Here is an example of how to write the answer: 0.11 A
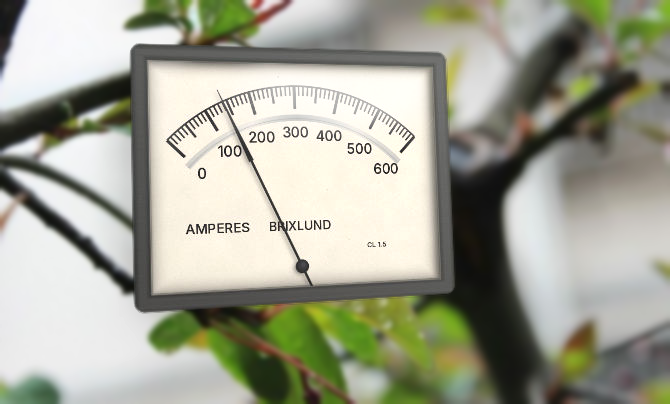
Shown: 140 A
